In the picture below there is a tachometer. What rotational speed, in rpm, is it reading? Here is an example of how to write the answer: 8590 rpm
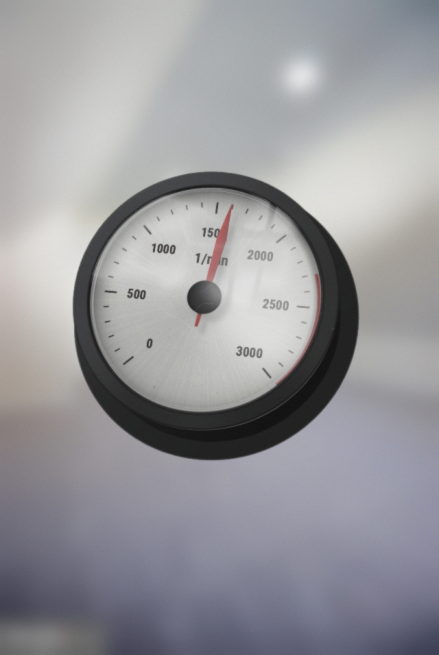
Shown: 1600 rpm
